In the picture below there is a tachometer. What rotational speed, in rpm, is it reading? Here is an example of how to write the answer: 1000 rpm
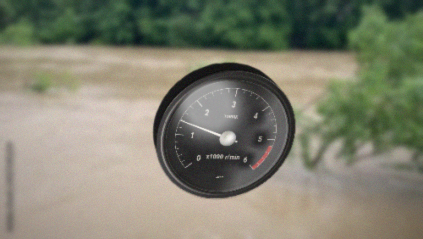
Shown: 1400 rpm
